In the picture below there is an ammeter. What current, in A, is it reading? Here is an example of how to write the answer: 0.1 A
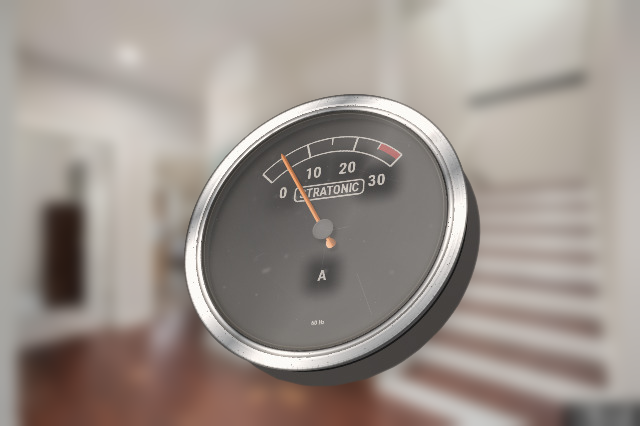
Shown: 5 A
